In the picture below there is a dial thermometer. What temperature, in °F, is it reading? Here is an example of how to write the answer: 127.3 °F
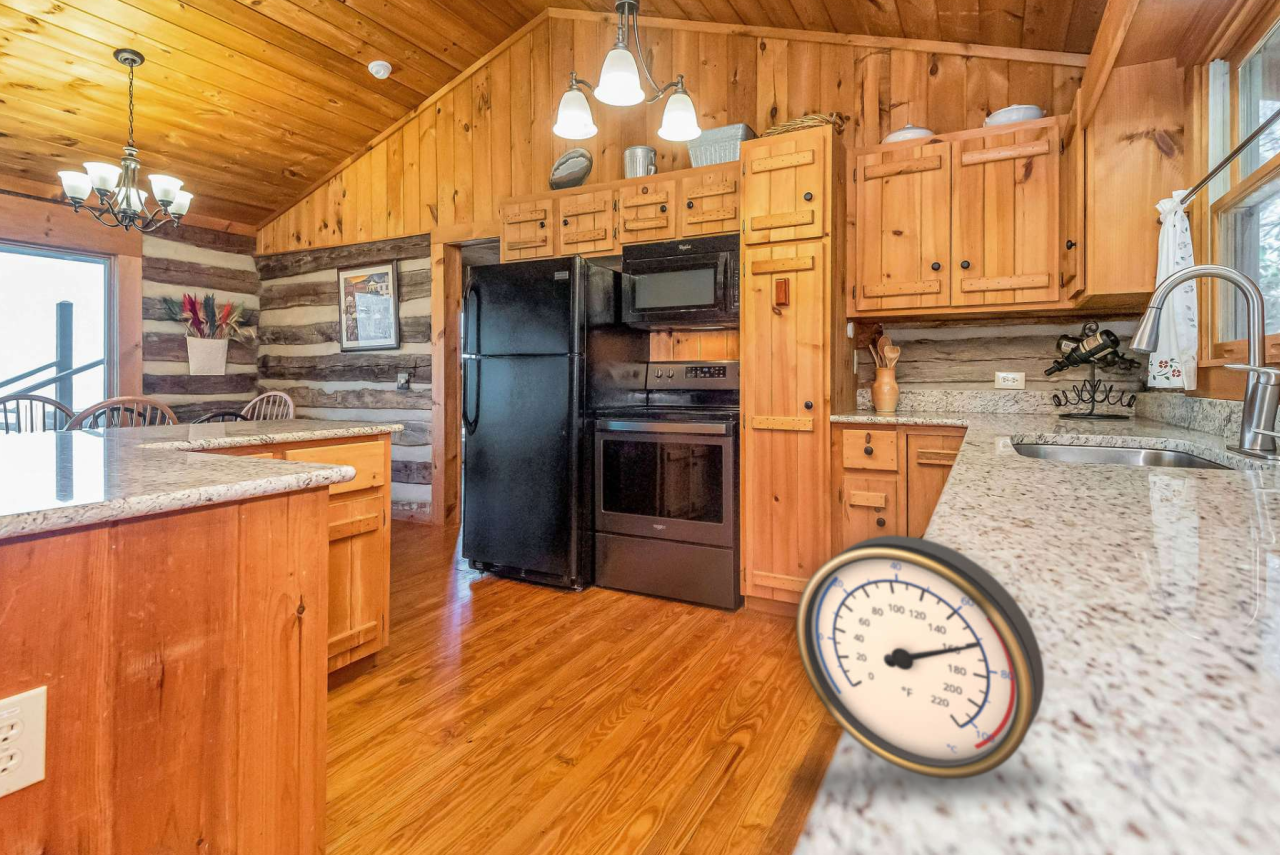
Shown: 160 °F
